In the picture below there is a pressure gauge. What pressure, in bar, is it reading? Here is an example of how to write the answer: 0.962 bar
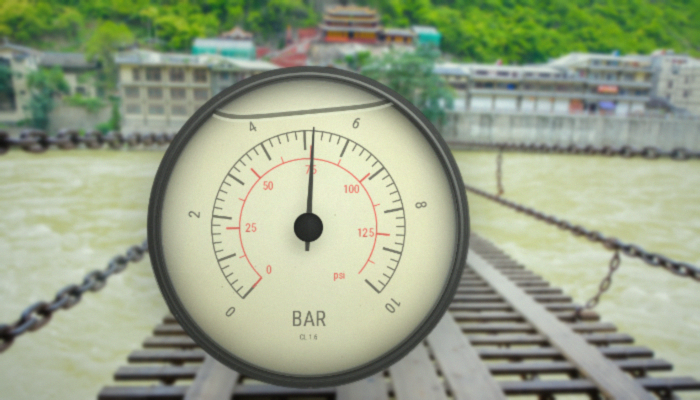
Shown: 5.2 bar
